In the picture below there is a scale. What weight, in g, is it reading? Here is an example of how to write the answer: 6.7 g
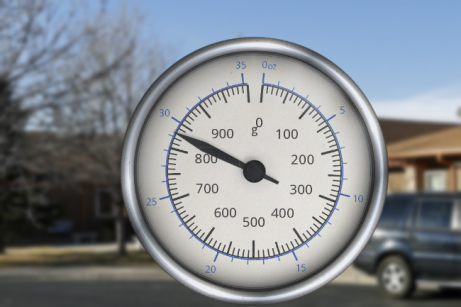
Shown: 830 g
